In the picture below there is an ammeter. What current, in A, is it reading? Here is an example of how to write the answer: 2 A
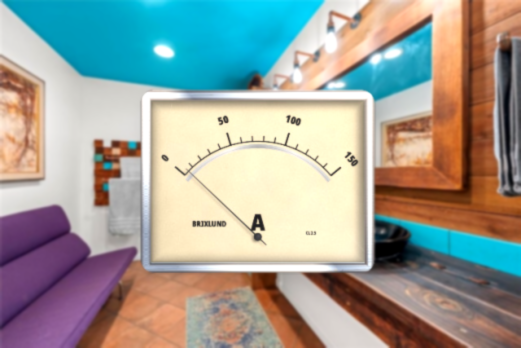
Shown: 5 A
